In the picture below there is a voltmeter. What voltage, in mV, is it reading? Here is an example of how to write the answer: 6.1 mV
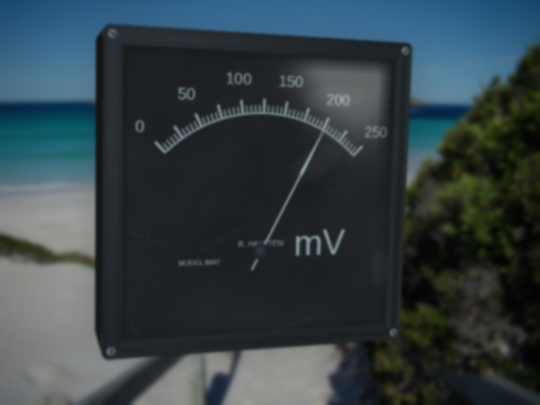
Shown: 200 mV
